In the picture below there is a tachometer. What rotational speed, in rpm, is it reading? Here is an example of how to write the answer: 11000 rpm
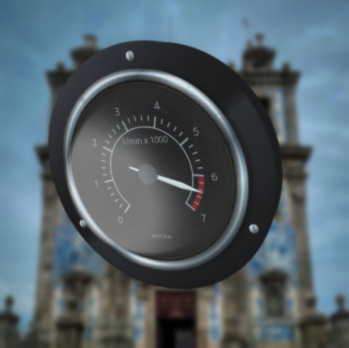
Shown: 6400 rpm
